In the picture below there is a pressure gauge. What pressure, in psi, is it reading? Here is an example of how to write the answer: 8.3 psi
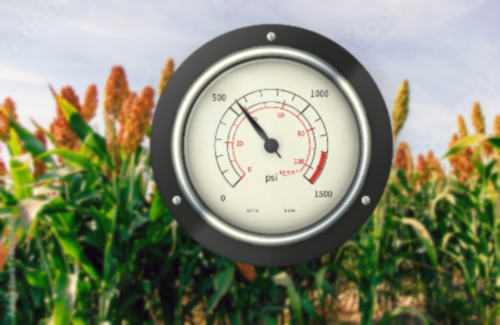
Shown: 550 psi
